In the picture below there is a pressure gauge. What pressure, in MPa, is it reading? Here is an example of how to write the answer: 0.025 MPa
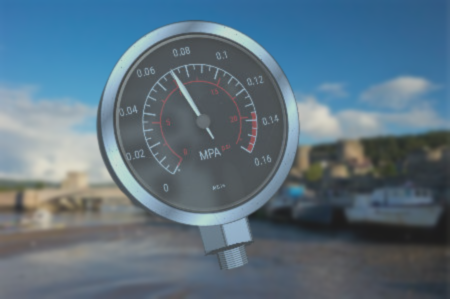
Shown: 0.07 MPa
